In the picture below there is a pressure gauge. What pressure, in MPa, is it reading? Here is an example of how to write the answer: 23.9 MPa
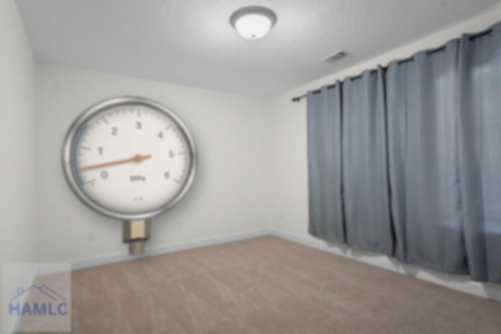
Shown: 0.4 MPa
